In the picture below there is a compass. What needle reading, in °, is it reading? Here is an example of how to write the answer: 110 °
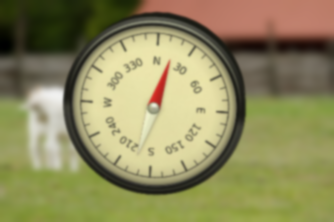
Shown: 15 °
